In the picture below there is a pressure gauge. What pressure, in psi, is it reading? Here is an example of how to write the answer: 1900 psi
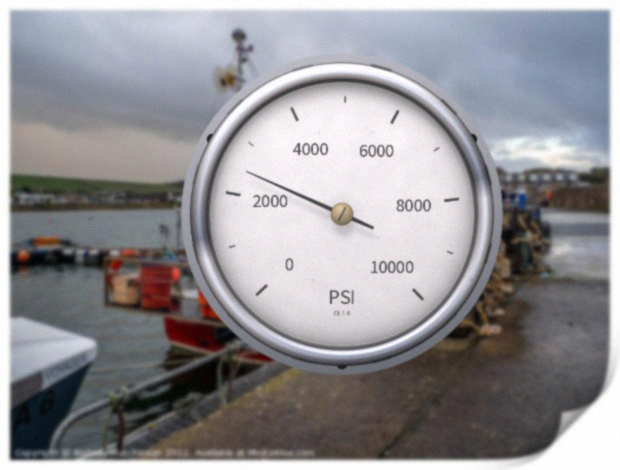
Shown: 2500 psi
